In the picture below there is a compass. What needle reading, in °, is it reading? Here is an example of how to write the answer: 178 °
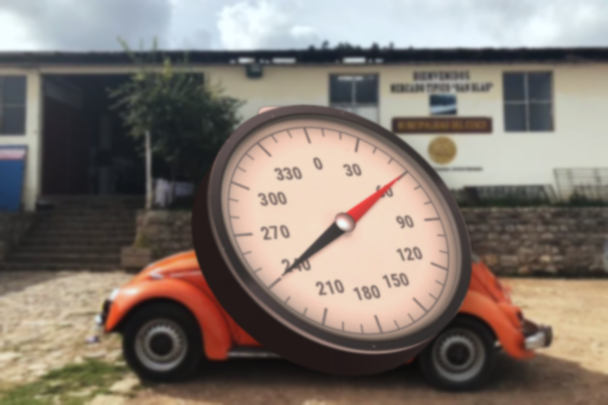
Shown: 60 °
